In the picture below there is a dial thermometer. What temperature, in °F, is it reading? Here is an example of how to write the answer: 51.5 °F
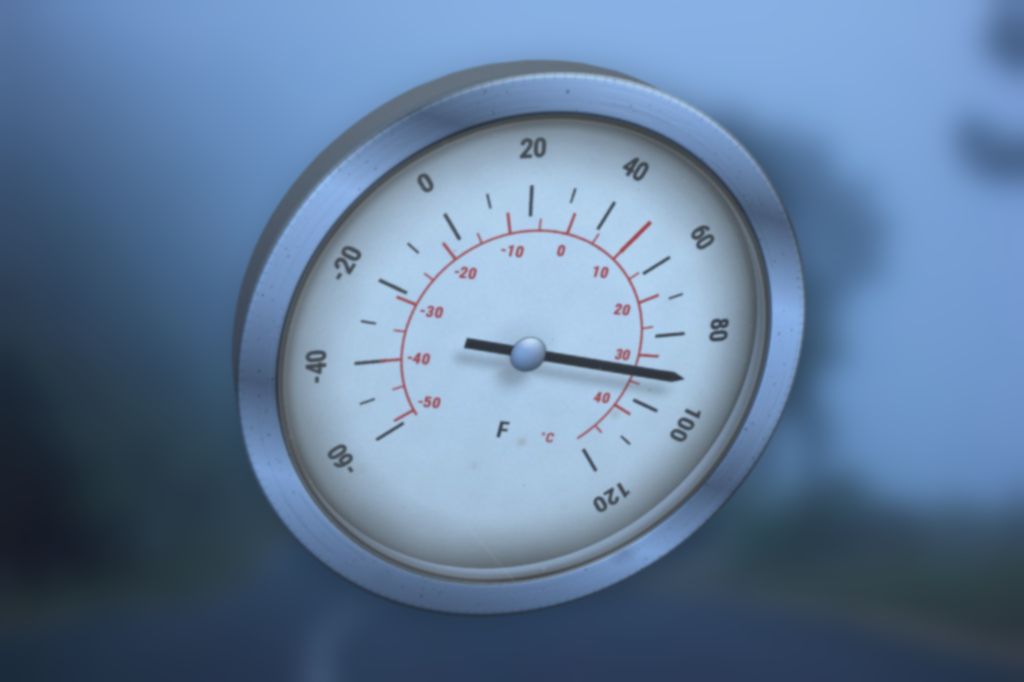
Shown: 90 °F
